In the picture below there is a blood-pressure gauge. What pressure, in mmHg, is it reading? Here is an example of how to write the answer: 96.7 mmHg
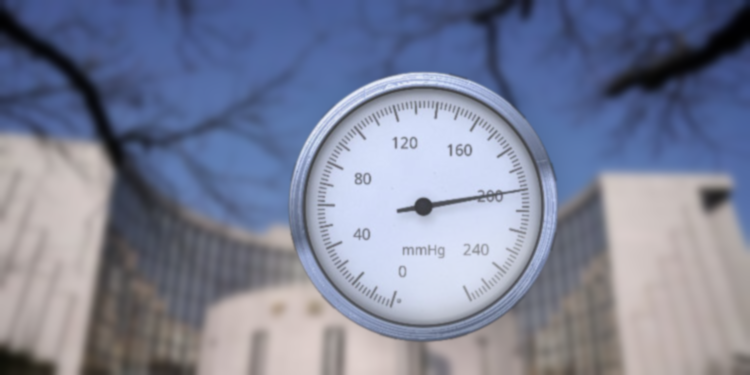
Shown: 200 mmHg
